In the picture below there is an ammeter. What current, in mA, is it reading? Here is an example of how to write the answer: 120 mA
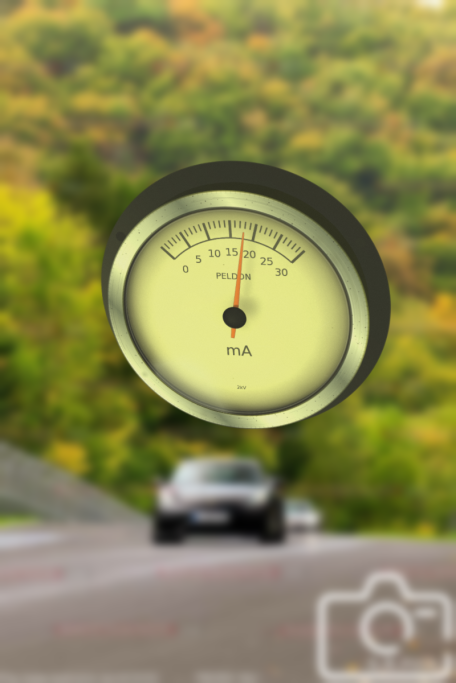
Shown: 18 mA
